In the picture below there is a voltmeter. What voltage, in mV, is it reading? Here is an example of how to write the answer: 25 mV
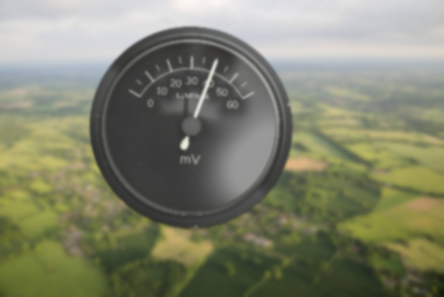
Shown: 40 mV
